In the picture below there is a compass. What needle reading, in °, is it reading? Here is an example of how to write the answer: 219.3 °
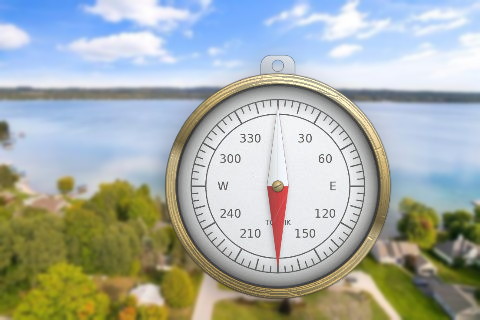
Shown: 180 °
